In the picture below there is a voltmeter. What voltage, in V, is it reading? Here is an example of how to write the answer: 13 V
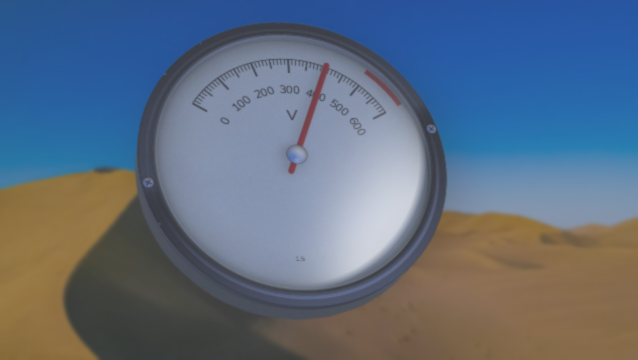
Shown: 400 V
